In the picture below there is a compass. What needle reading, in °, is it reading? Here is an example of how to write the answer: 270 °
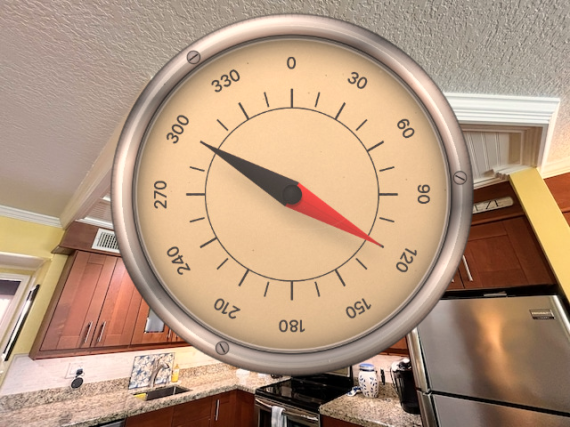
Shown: 120 °
